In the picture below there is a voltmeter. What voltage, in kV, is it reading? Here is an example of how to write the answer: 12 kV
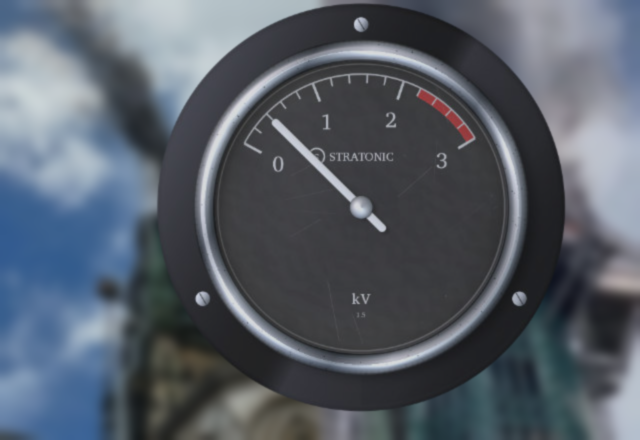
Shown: 0.4 kV
